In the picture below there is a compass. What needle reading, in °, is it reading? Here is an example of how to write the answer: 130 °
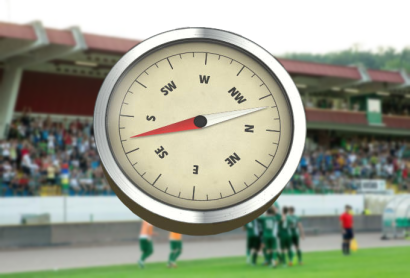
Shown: 160 °
